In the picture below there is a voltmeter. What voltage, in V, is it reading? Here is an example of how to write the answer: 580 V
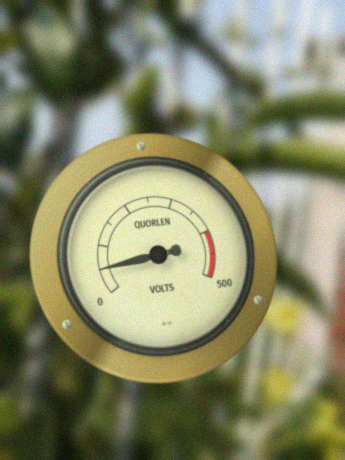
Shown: 50 V
